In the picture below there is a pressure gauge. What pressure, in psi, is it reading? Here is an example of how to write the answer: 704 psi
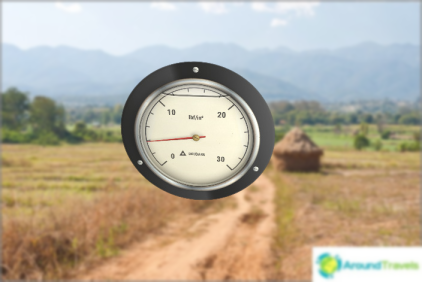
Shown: 4 psi
